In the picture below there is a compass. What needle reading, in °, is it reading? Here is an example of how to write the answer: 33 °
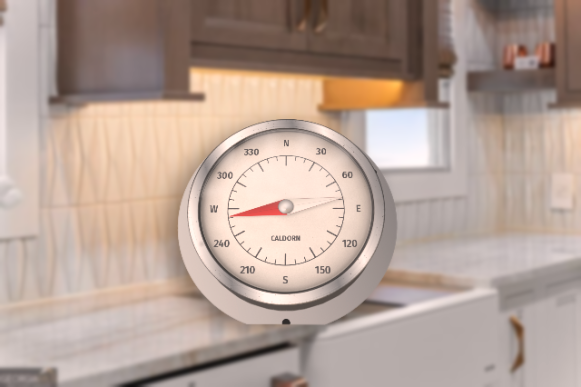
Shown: 260 °
